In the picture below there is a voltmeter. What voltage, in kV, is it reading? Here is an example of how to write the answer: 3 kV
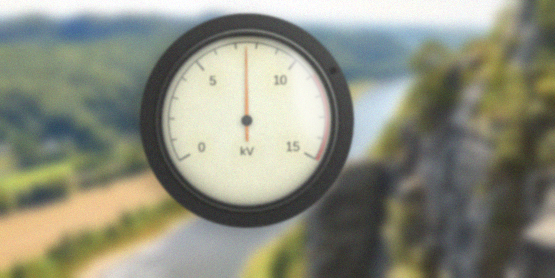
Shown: 7.5 kV
